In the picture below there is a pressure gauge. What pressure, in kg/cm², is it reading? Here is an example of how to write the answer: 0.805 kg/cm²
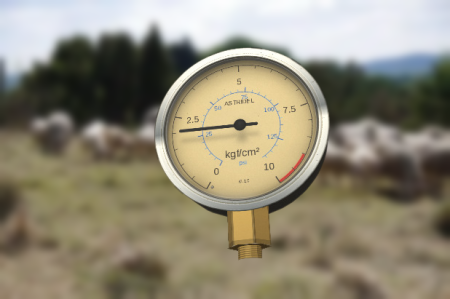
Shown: 2 kg/cm²
